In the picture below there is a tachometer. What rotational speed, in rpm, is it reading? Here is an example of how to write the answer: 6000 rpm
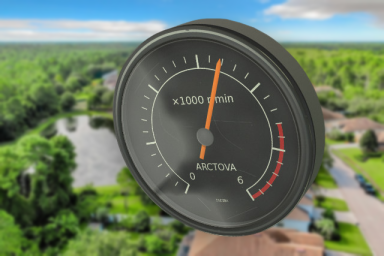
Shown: 3400 rpm
